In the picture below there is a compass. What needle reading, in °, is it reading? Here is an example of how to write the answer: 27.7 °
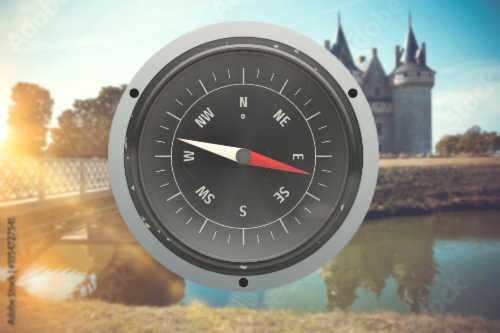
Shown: 105 °
